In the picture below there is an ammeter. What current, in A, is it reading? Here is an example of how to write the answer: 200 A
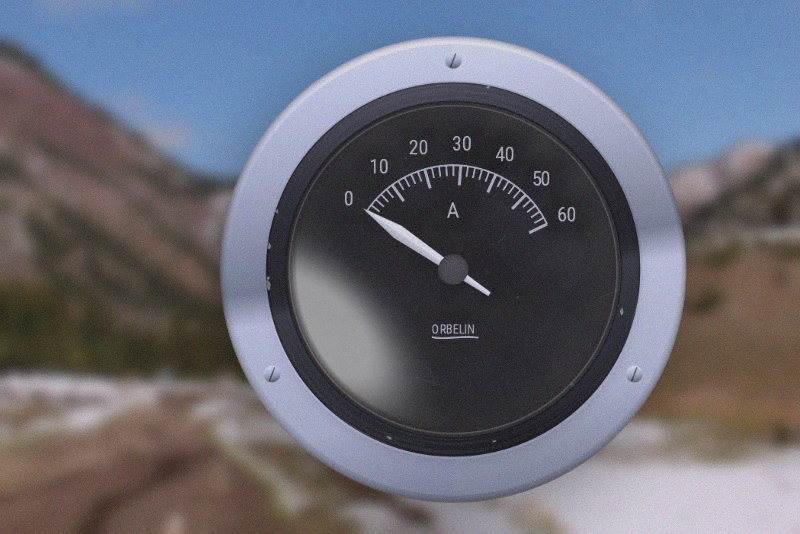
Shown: 0 A
